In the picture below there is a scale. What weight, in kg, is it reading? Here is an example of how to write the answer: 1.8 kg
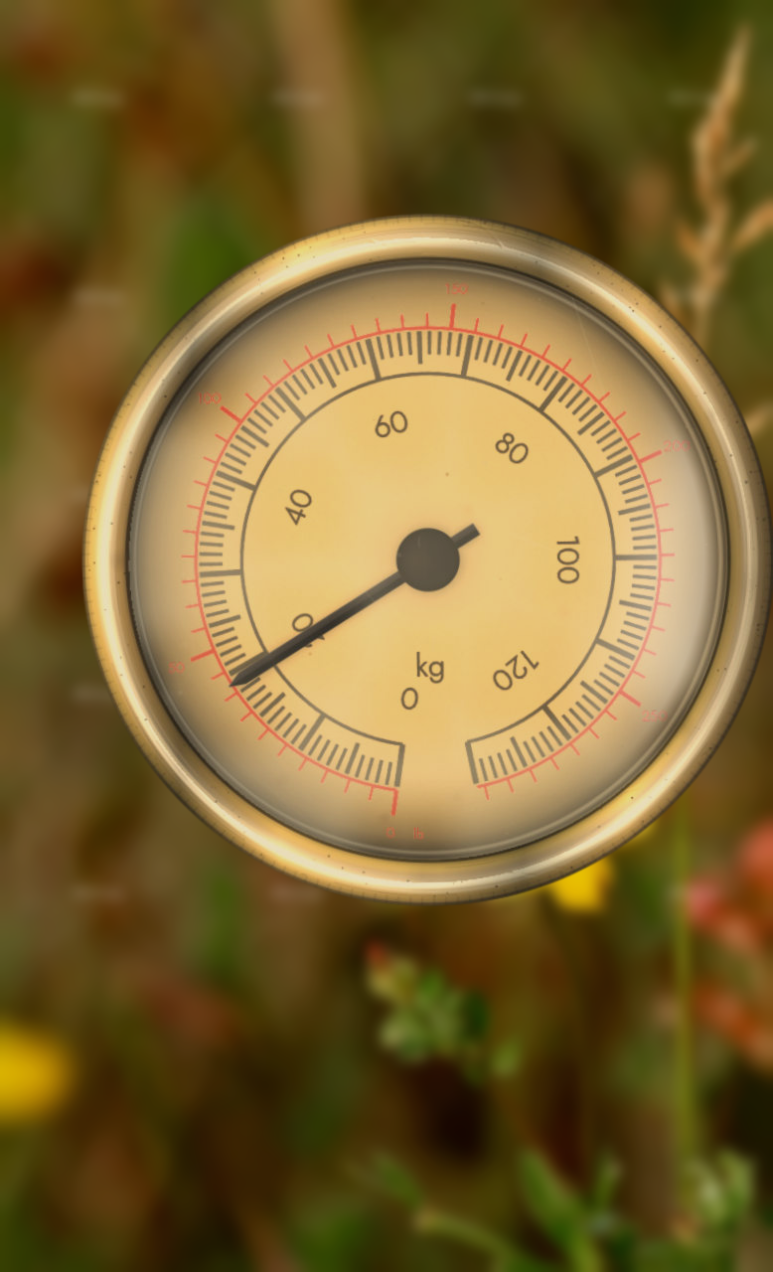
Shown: 19 kg
